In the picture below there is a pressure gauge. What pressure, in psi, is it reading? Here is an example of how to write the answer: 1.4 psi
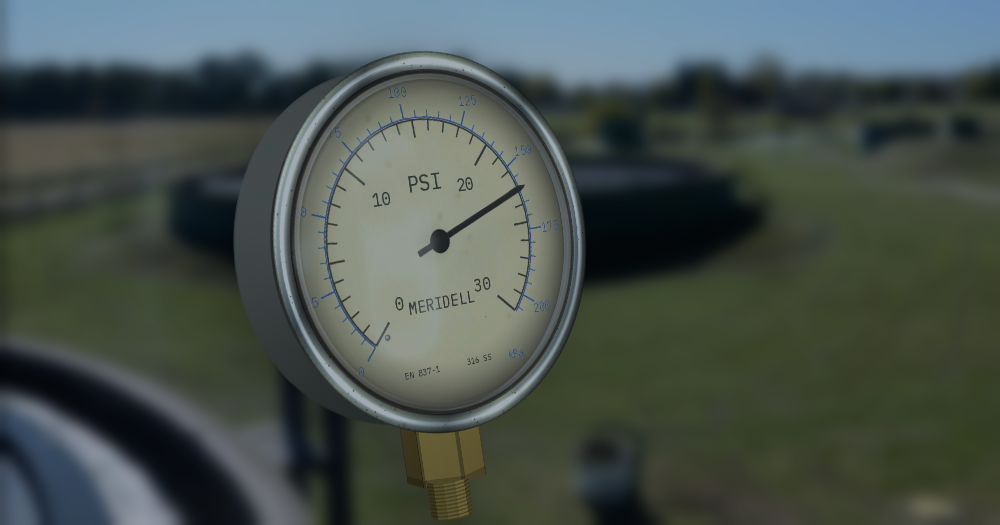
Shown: 23 psi
